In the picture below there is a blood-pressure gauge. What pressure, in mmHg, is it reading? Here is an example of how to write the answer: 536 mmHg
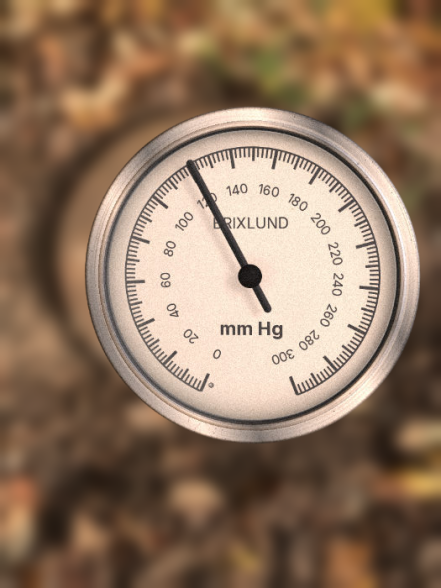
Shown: 122 mmHg
